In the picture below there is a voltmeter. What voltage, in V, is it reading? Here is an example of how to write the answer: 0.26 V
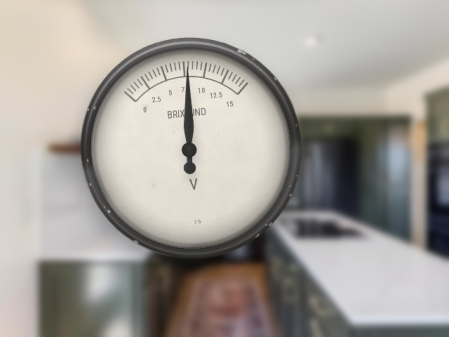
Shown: 8 V
